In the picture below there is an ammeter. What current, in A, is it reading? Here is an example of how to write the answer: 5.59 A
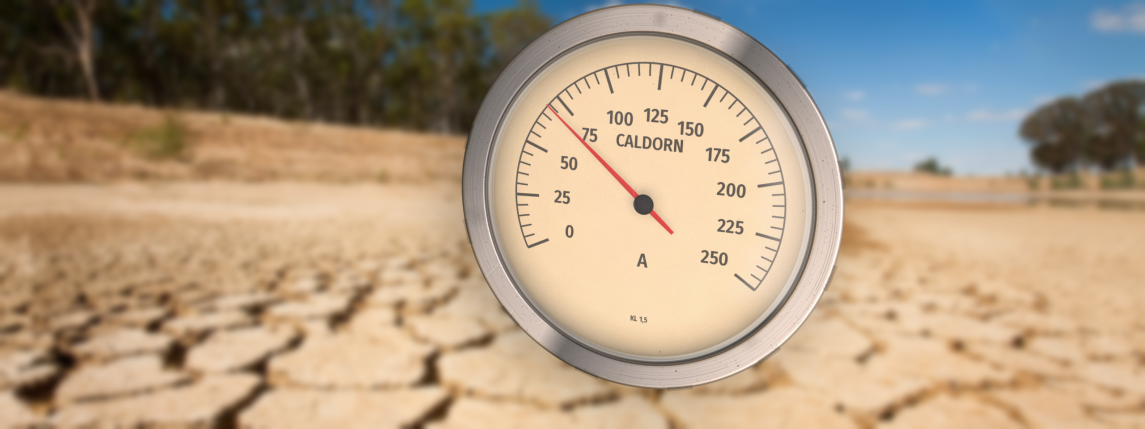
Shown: 70 A
